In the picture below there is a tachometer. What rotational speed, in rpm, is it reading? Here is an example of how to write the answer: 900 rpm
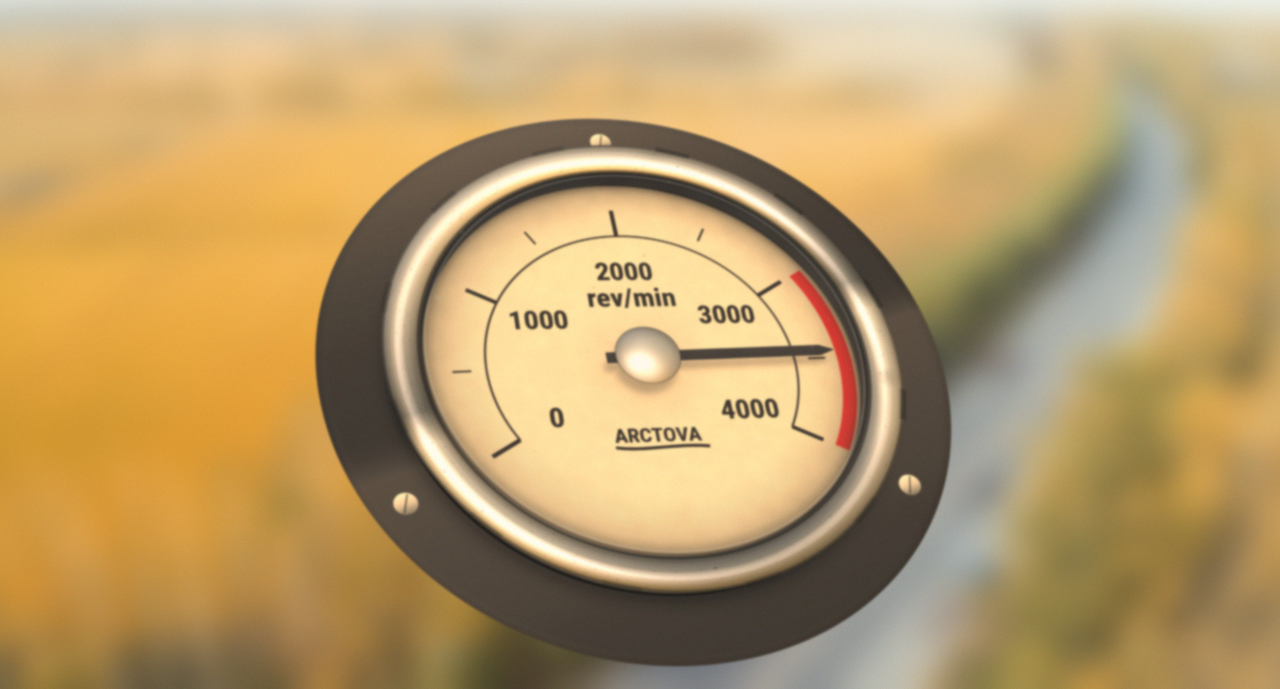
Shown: 3500 rpm
